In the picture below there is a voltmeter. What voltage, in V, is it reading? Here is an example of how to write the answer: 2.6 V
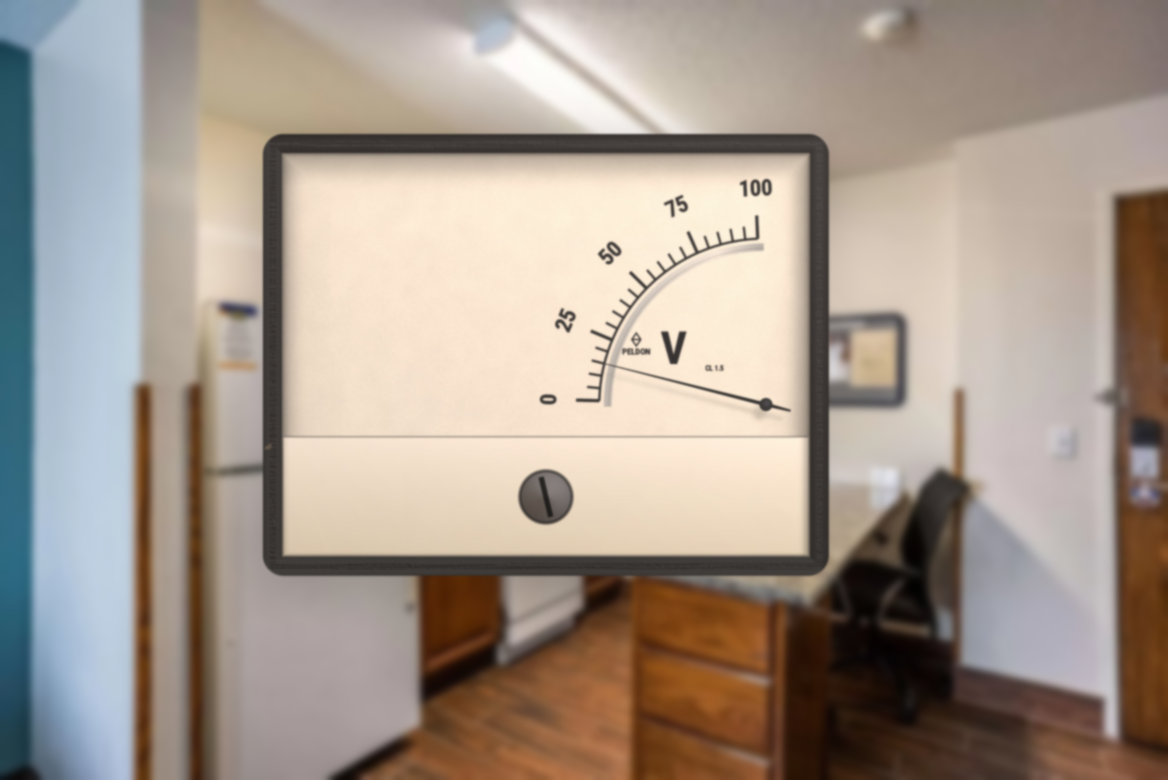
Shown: 15 V
